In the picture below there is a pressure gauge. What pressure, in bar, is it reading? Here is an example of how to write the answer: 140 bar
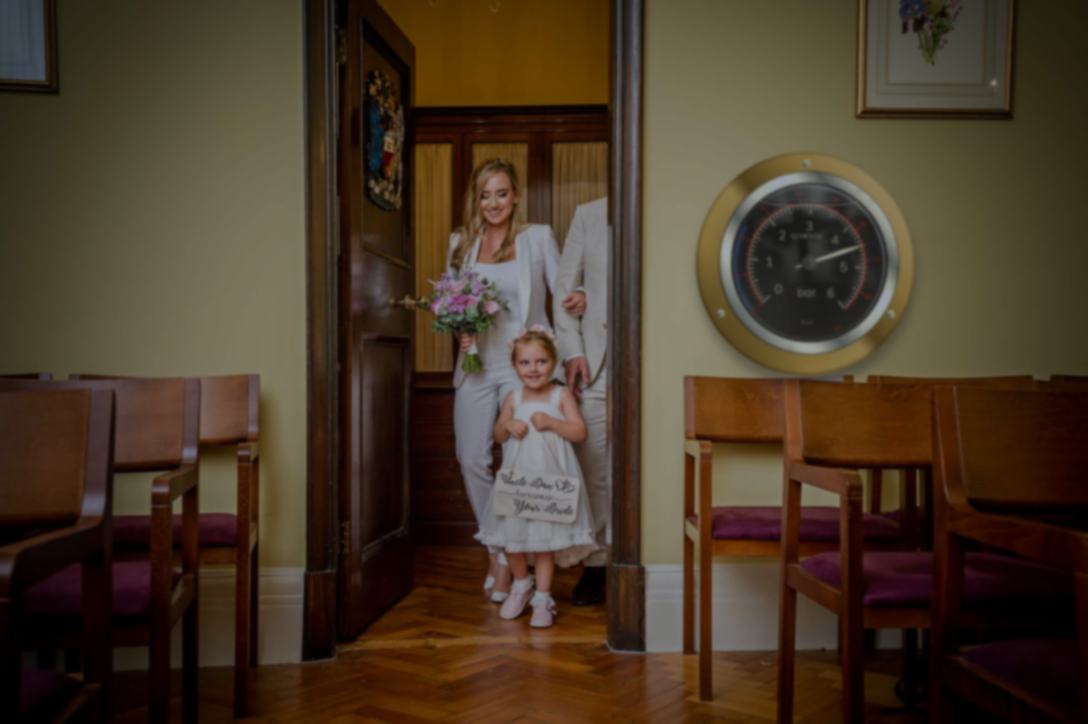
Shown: 4.5 bar
